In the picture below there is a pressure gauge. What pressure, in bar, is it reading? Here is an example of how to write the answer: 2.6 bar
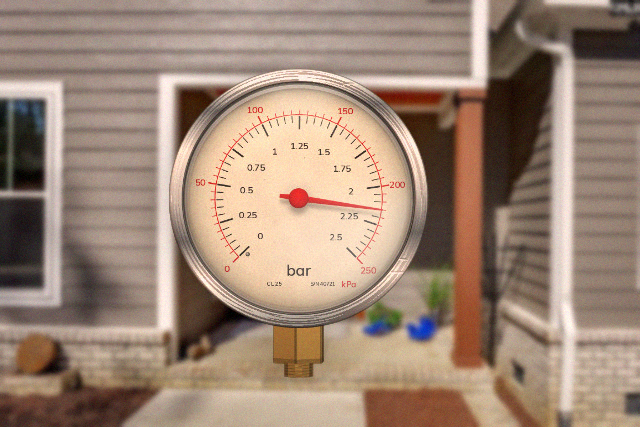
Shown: 2.15 bar
